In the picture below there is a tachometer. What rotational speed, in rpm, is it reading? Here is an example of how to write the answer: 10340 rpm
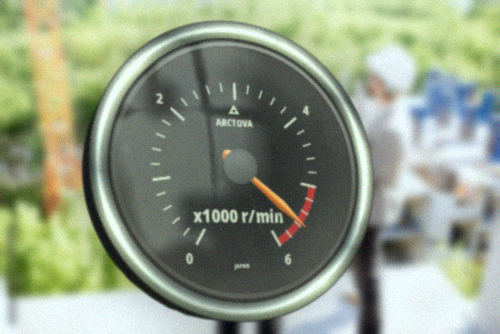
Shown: 5600 rpm
